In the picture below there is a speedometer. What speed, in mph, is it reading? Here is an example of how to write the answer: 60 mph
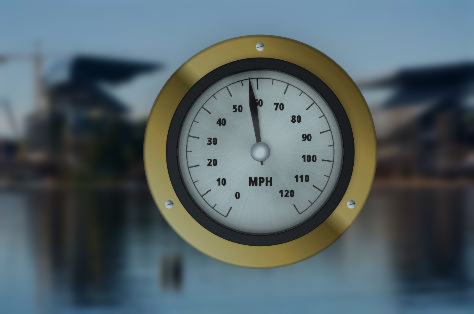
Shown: 57.5 mph
